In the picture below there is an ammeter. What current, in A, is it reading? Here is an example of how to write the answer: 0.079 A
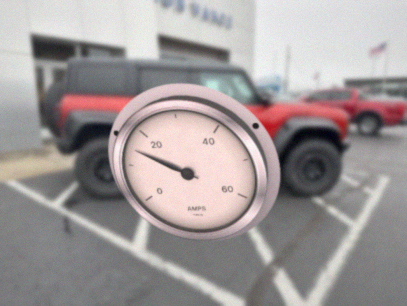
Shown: 15 A
